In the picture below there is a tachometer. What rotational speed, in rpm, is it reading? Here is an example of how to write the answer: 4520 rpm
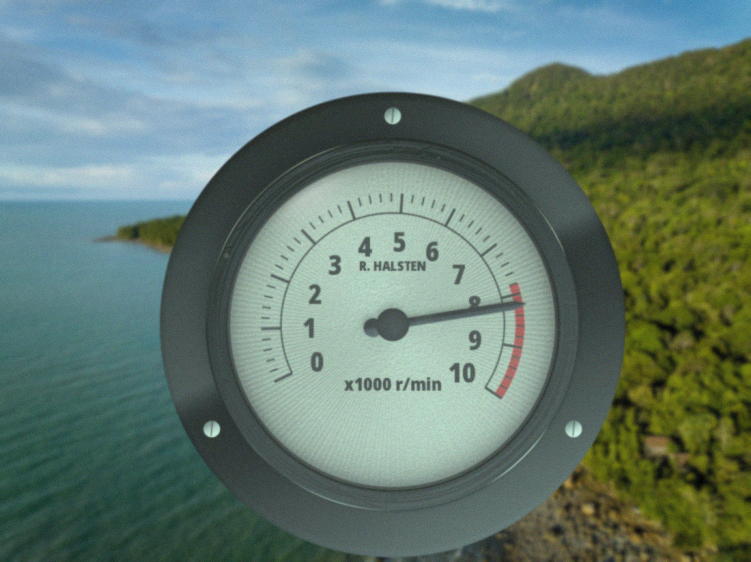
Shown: 8200 rpm
